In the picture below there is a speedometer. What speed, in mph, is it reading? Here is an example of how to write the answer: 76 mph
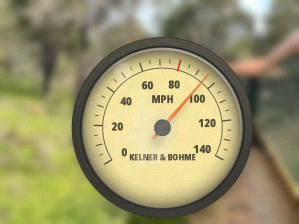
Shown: 95 mph
